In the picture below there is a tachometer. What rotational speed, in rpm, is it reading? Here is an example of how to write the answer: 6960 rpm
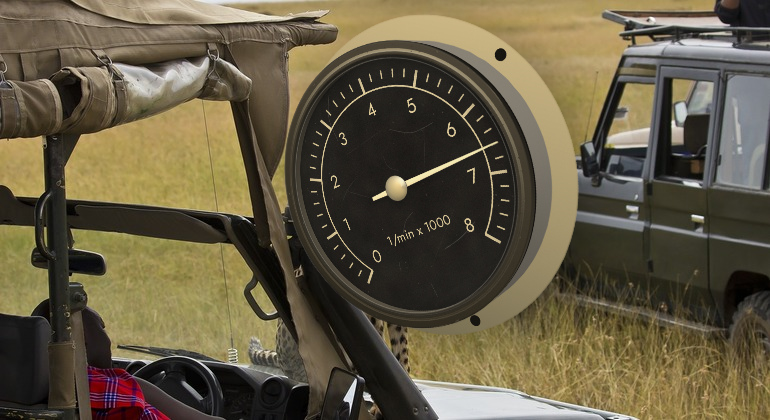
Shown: 6600 rpm
